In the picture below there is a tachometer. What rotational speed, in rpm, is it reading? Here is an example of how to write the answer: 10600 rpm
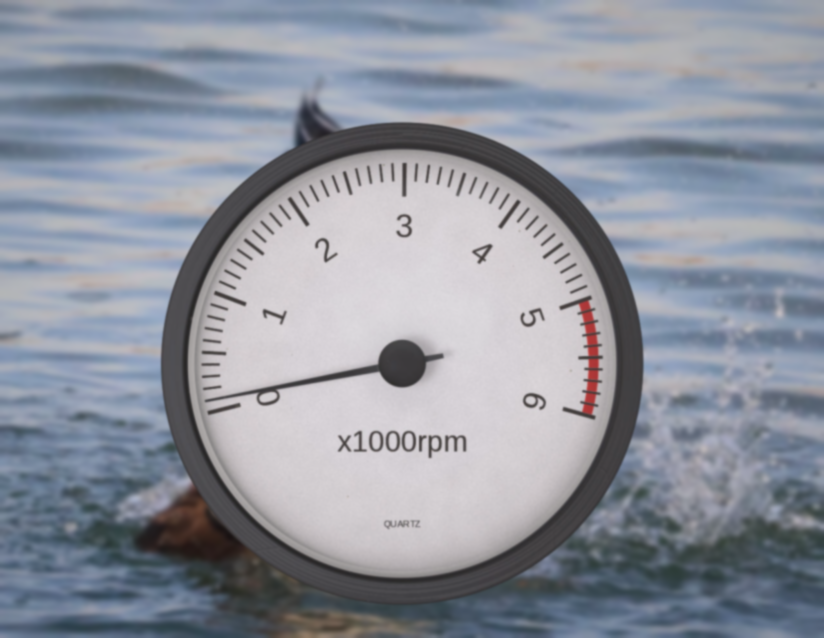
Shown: 100 rpm
